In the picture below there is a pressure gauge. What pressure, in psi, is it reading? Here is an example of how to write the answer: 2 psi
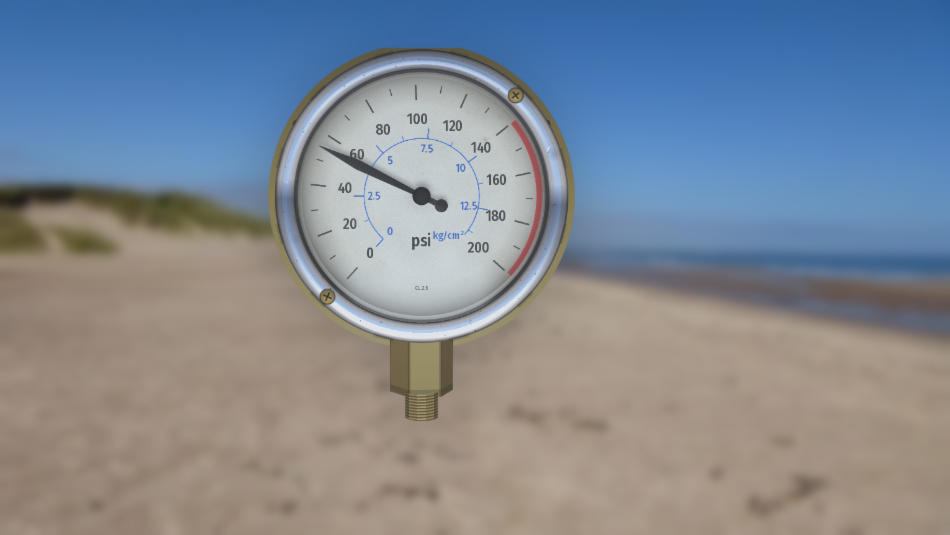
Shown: 55 psi
